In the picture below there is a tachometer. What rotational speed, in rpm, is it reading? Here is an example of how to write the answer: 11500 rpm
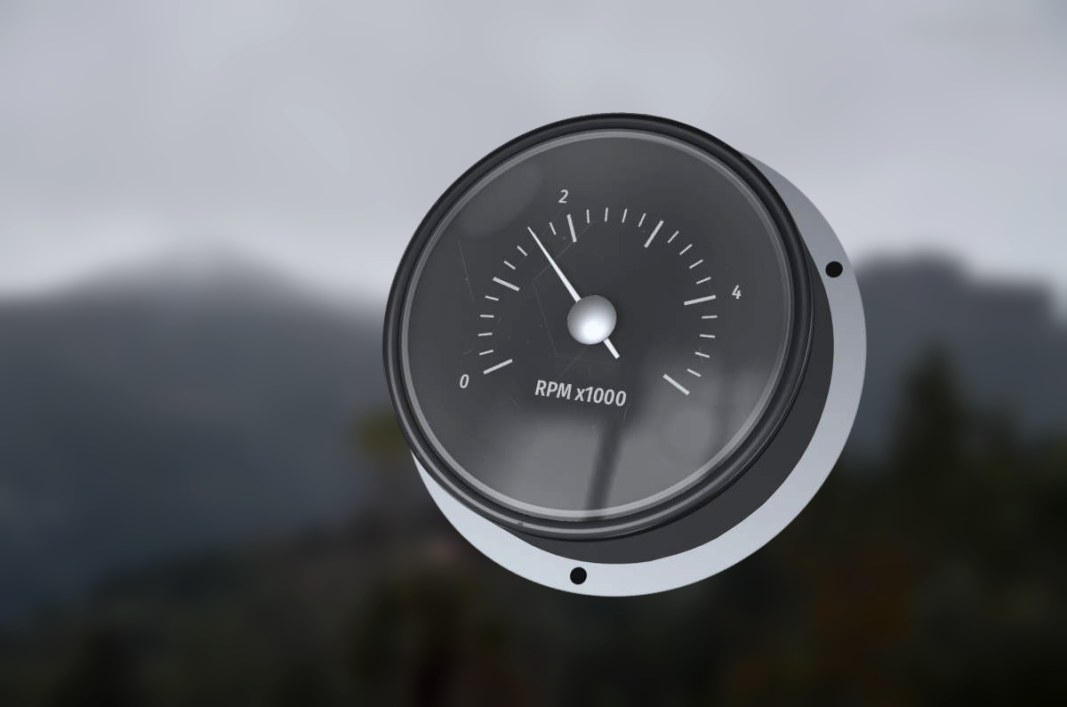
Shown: 1600 rpm
